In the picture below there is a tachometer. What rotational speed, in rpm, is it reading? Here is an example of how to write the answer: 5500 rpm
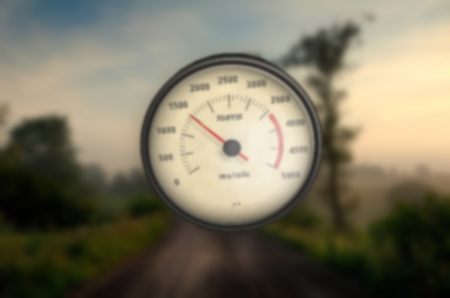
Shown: 1500 rpm
